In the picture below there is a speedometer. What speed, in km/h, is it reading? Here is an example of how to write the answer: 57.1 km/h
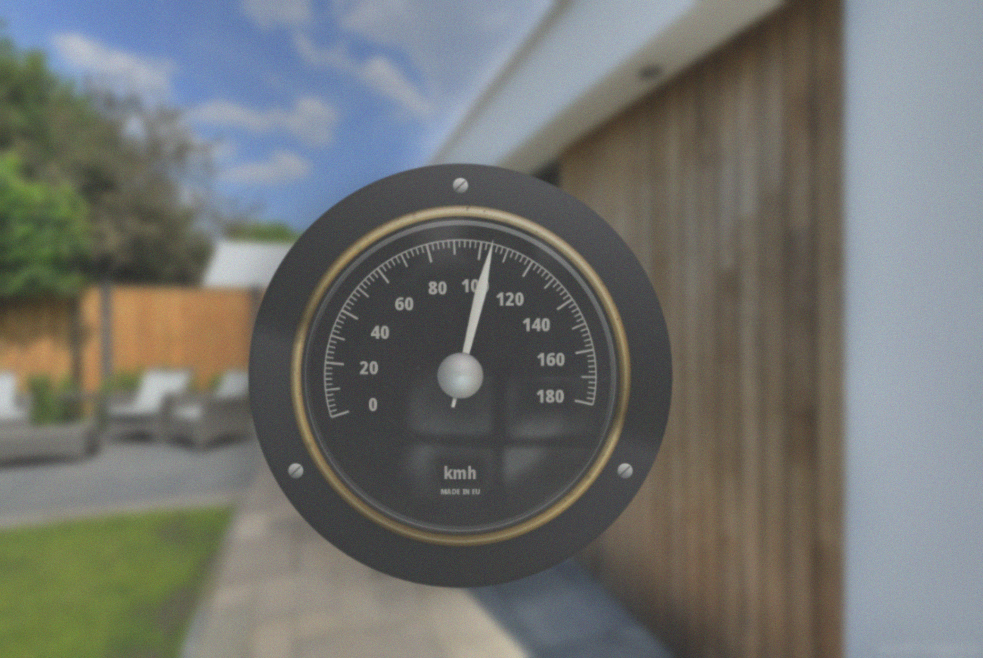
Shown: 104 km/h
